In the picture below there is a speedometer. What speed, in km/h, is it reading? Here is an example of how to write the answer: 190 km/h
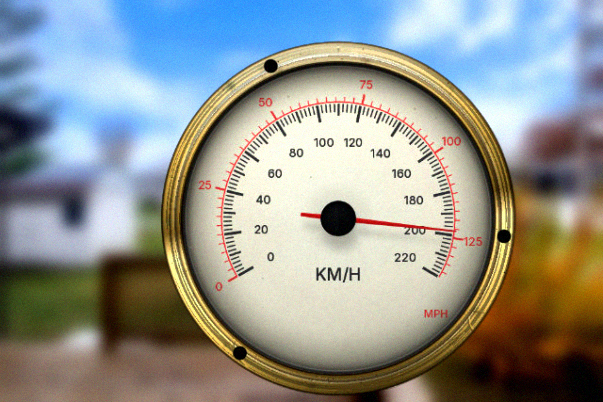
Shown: 198 km/h
